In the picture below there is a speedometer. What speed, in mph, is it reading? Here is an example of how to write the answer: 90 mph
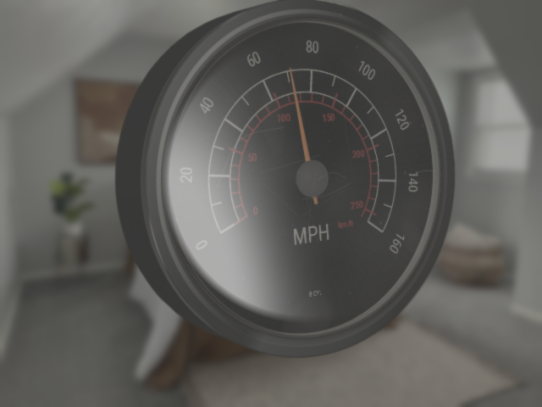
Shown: 70 mph
